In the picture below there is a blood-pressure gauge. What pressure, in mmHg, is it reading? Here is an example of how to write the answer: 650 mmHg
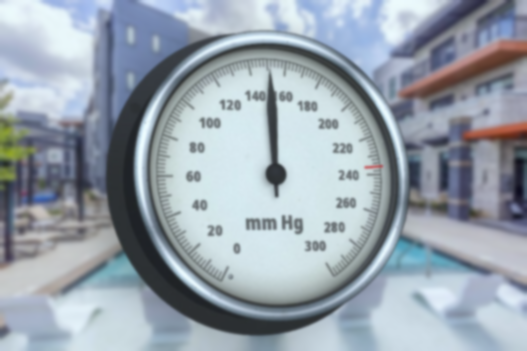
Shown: 150 mmHg
